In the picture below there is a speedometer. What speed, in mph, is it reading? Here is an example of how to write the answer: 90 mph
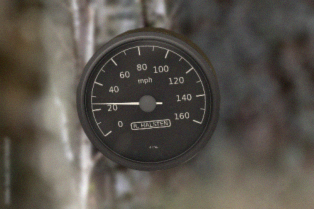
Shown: 25 mph
